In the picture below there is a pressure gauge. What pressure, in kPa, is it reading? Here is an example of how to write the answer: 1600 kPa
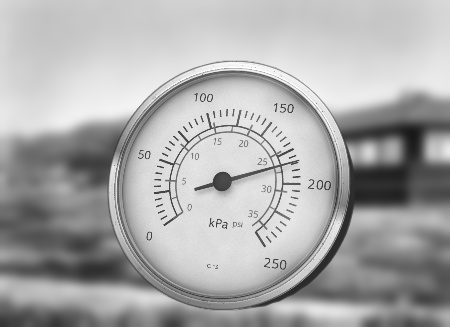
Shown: 185 kPa
